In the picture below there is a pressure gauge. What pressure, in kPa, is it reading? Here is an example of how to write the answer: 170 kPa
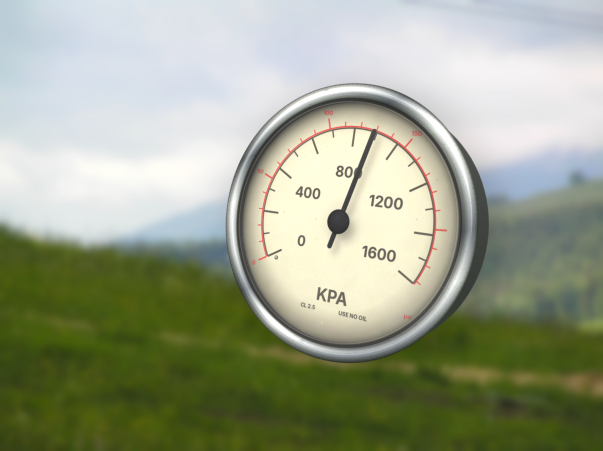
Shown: 900 kPa
